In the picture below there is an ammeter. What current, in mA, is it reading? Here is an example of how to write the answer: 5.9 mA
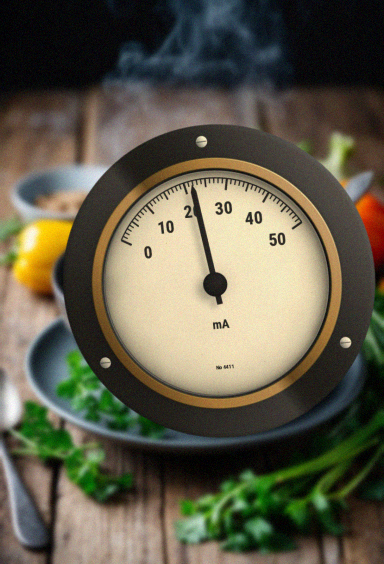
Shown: 22 mA
